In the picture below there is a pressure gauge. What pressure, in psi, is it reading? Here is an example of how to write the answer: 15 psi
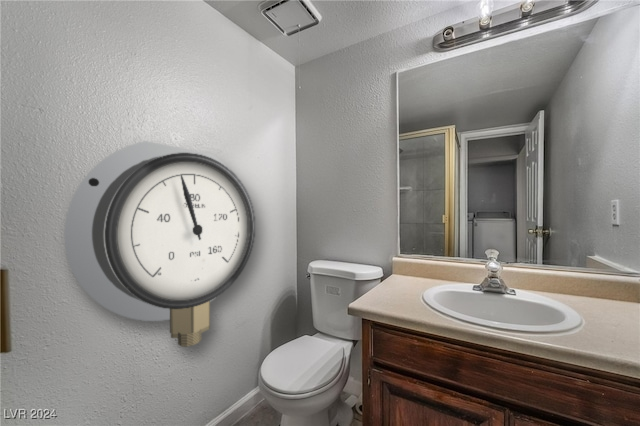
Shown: 70 psi
